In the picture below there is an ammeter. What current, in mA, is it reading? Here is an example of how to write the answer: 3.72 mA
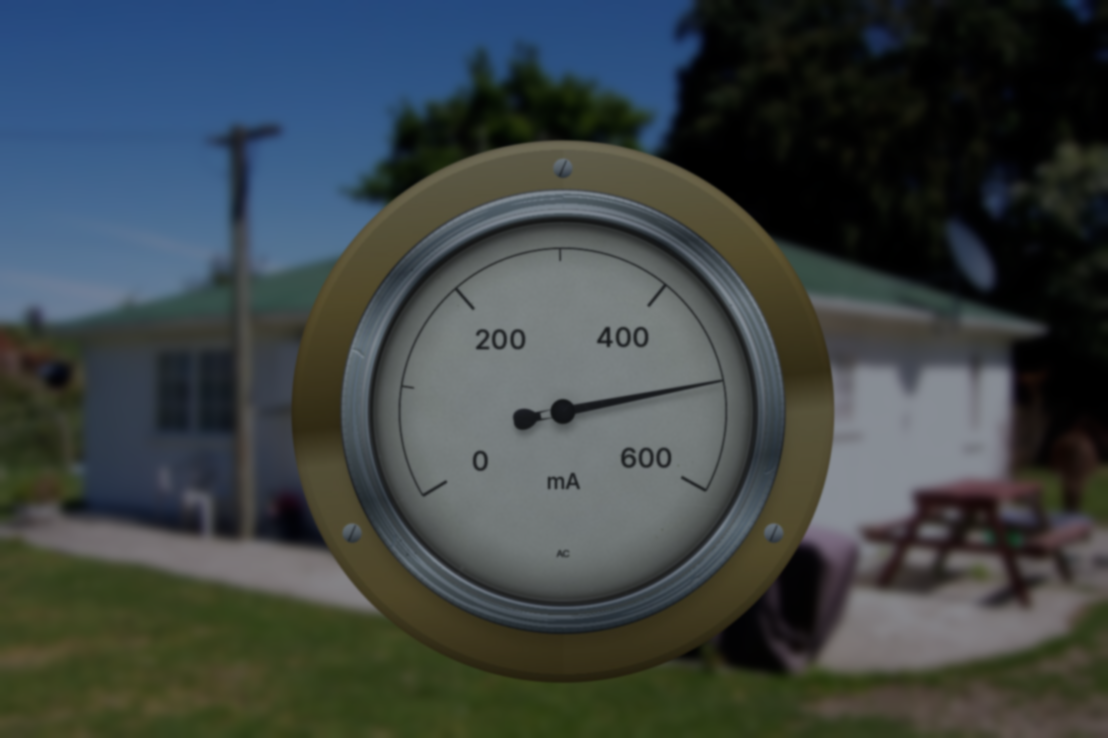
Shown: 500 mA
